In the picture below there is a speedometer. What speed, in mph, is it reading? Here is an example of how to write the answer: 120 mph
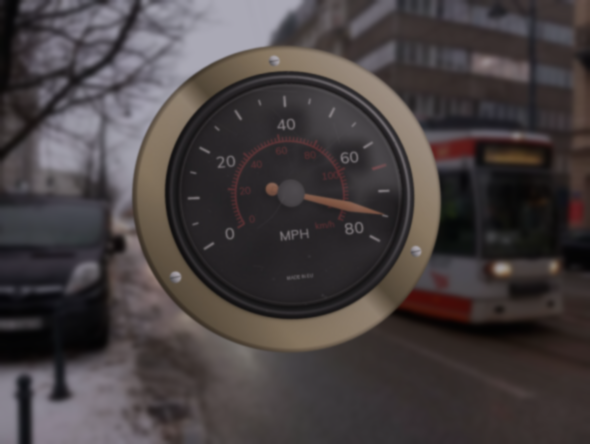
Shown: 75 mph
